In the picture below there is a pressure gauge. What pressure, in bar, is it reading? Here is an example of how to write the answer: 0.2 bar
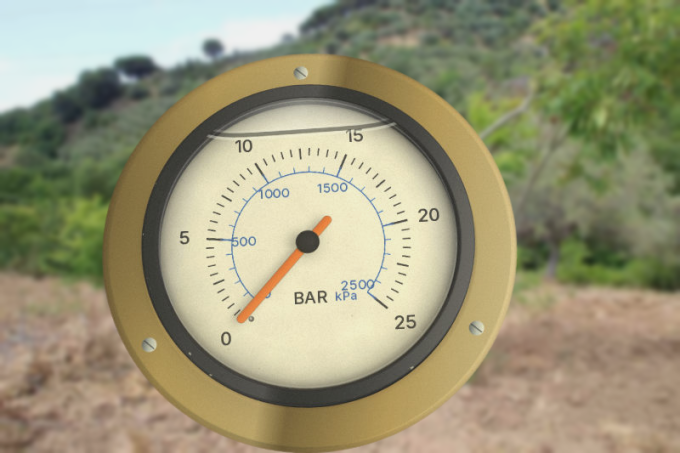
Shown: 0 bar
